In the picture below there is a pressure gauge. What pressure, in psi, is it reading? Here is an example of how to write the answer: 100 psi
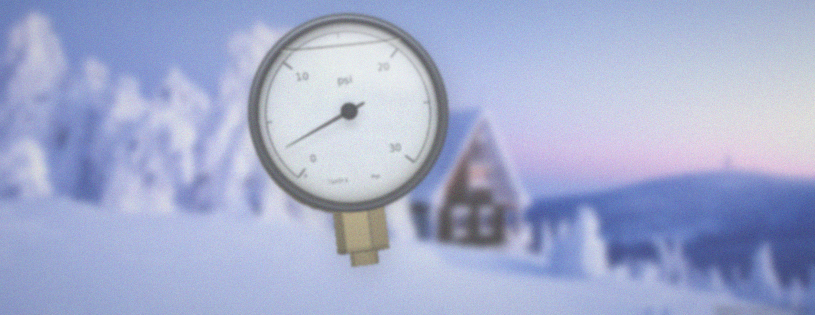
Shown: 2.5 psi
